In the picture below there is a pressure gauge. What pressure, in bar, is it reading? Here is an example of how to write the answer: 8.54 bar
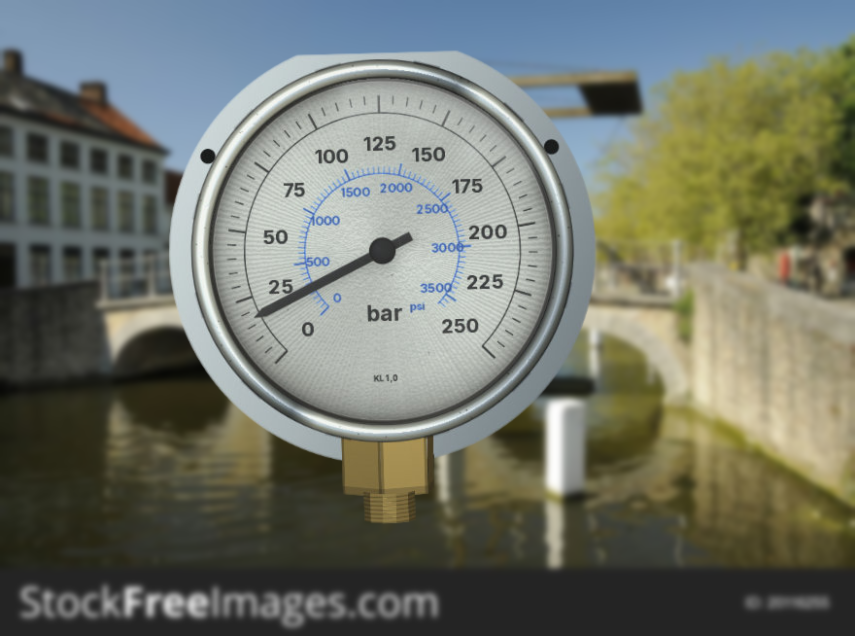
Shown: 17.5 bar
